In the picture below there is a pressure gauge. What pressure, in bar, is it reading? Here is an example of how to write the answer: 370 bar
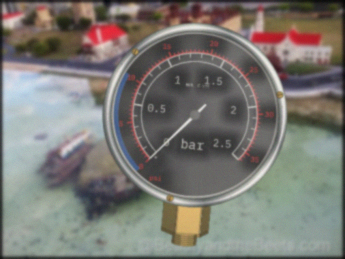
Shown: 0 bar
